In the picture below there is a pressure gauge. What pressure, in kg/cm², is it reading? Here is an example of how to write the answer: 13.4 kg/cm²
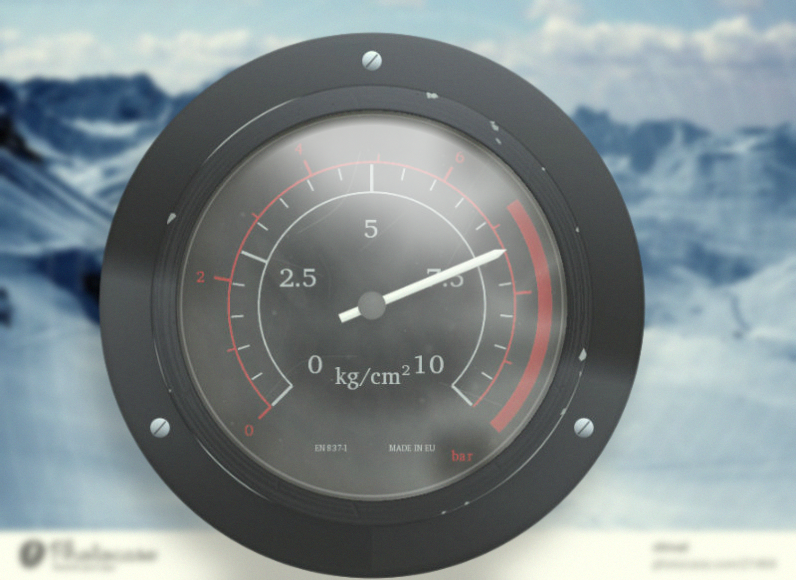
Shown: 7.5 kg/cm²
